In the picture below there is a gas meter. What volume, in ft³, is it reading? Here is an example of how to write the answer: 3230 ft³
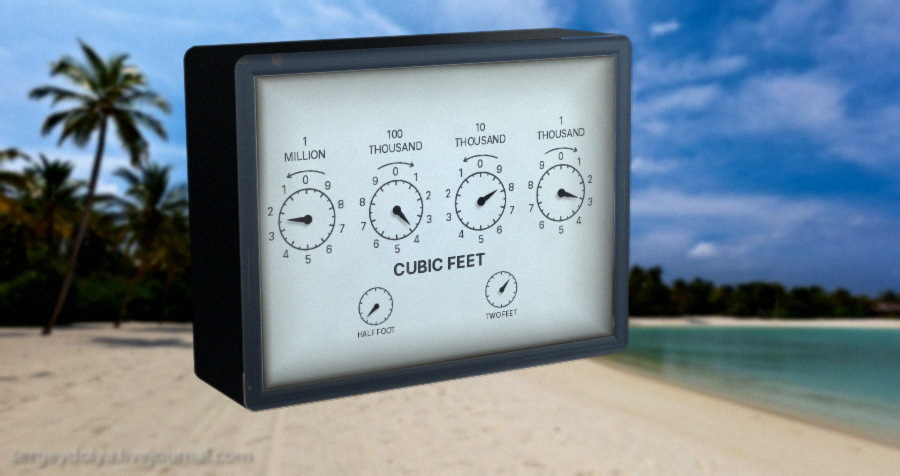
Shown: 238300 ft³
